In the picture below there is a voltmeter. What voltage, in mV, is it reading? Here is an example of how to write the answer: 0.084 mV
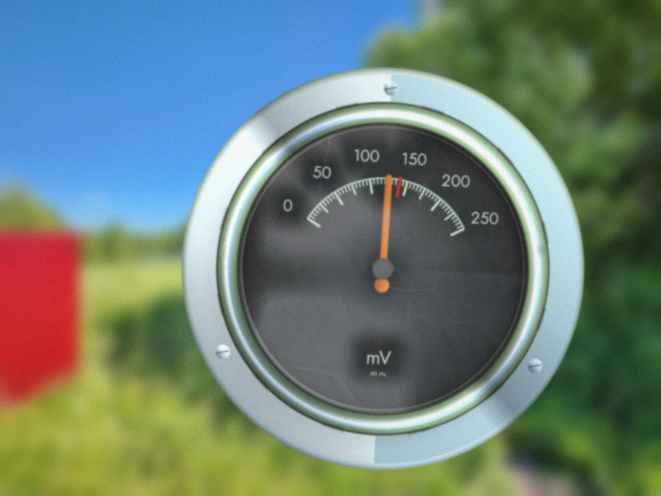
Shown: 125 mV
